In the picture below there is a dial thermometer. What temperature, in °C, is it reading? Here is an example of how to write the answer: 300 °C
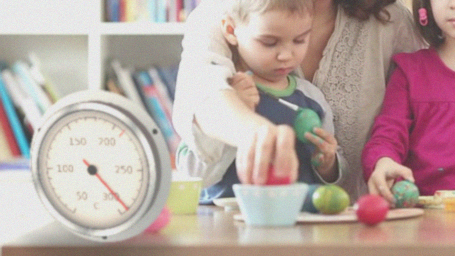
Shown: 290 °C
